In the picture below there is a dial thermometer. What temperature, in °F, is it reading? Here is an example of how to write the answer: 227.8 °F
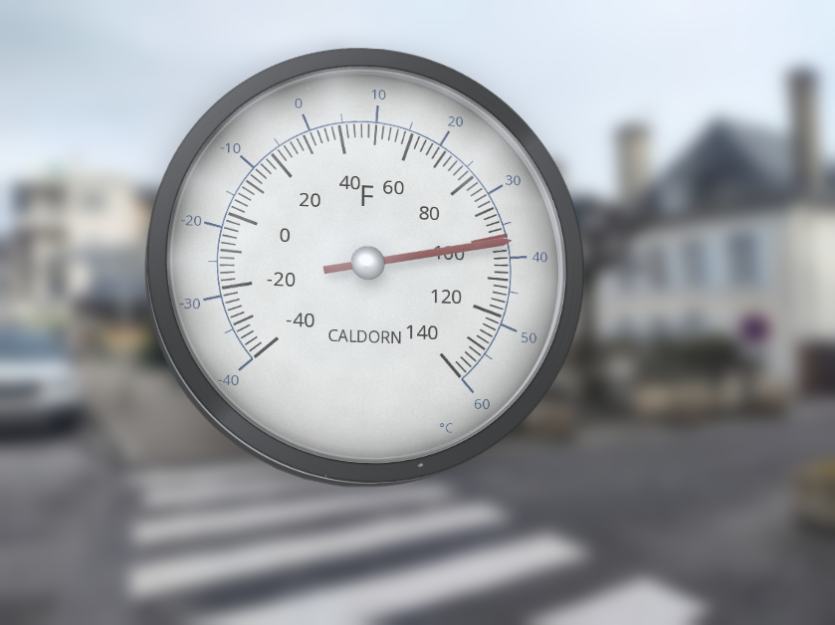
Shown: 100 °F
